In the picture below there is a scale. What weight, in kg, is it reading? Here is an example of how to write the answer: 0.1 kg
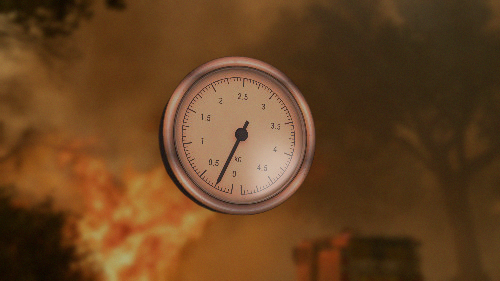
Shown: 0.25 kg
